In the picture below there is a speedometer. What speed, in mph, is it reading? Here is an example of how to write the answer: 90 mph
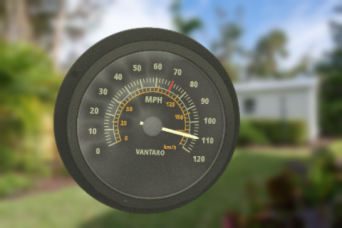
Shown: 110 mph
